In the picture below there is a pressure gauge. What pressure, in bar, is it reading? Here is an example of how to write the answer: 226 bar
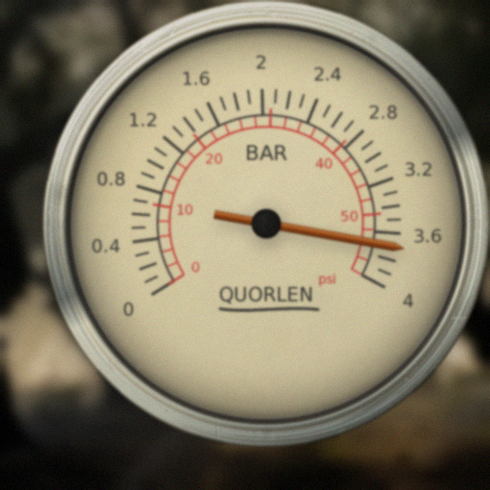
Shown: 3.7 bar
